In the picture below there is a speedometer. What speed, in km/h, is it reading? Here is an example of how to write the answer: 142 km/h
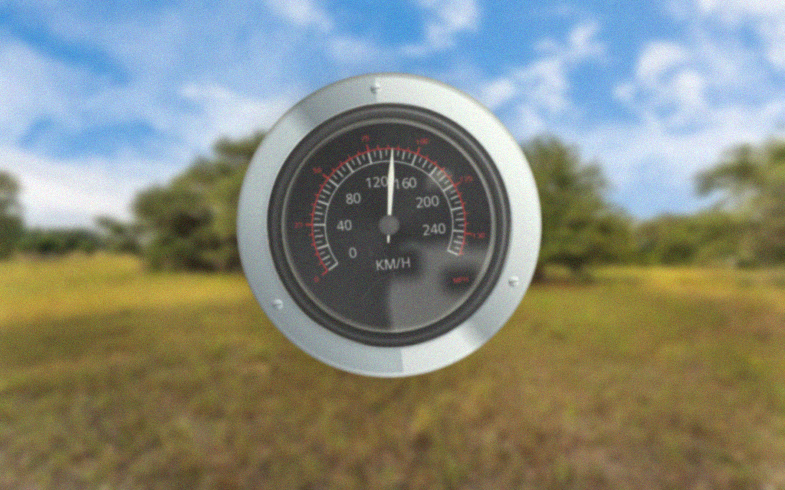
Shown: 140 km/h
